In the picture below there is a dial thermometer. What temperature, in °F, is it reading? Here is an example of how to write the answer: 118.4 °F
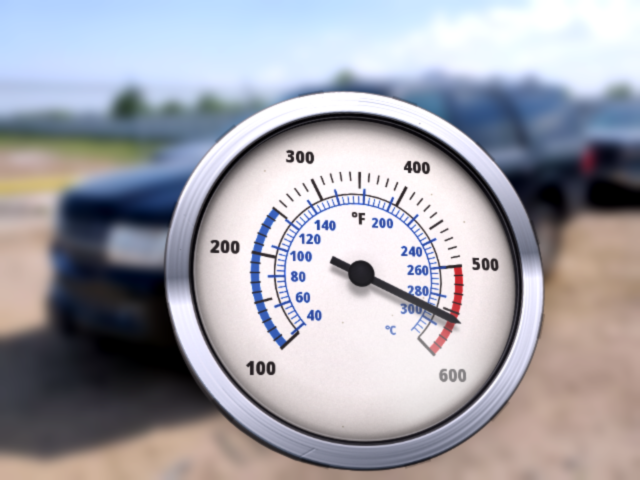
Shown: 560 °F
